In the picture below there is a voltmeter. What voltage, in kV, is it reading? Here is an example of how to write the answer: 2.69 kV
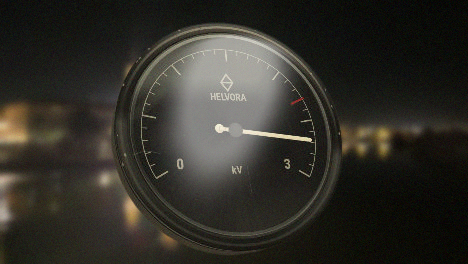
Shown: 2.7 kV
